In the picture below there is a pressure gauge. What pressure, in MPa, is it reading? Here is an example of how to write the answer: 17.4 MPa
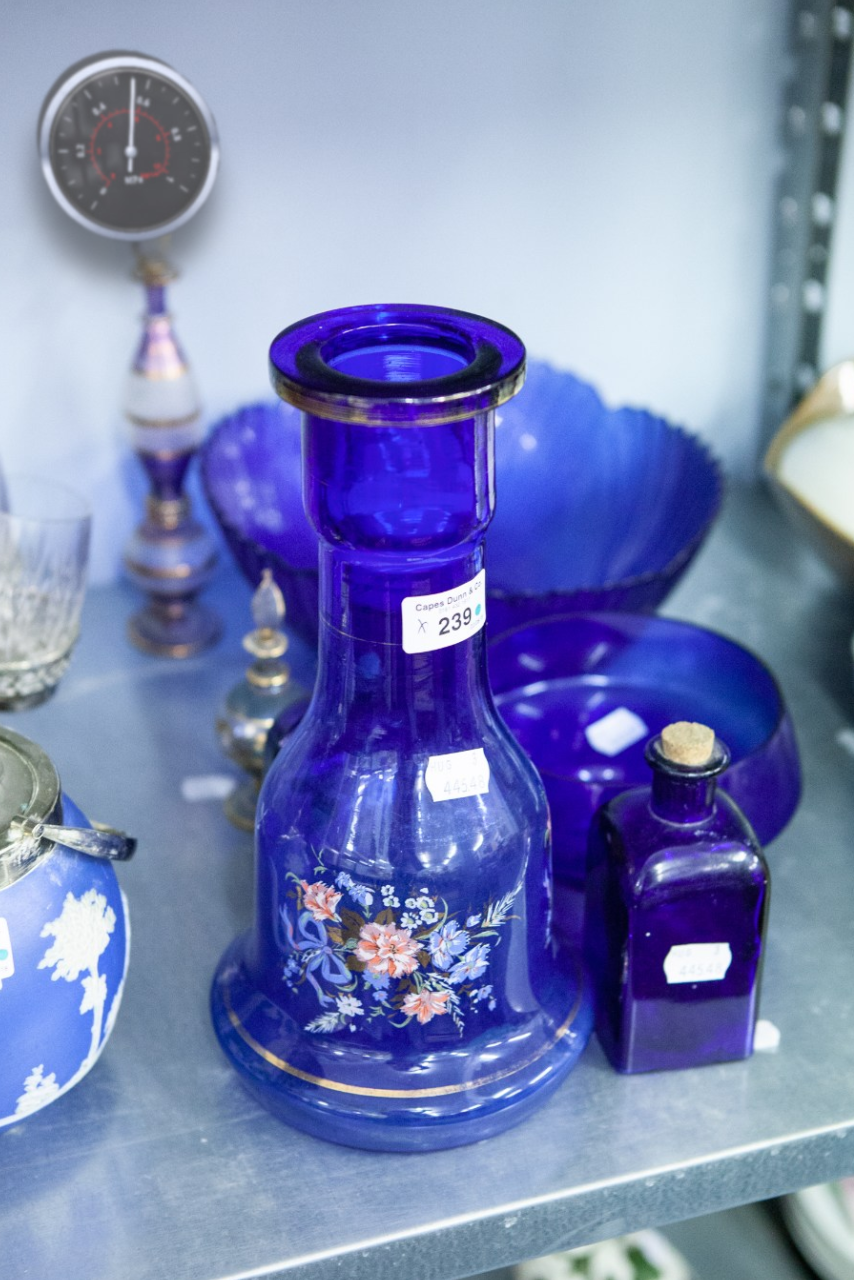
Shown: 0.55 MPa
